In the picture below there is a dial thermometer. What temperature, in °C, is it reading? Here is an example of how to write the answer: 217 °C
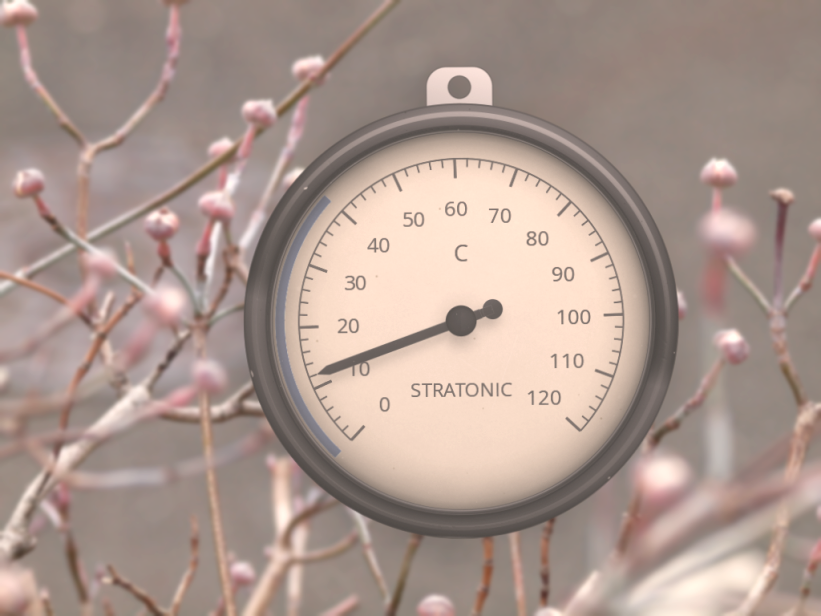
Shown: 12 °C
